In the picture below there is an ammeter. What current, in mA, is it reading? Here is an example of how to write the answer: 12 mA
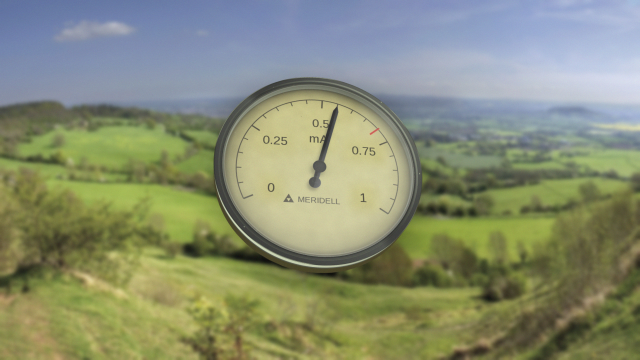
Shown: 0.55 mA
